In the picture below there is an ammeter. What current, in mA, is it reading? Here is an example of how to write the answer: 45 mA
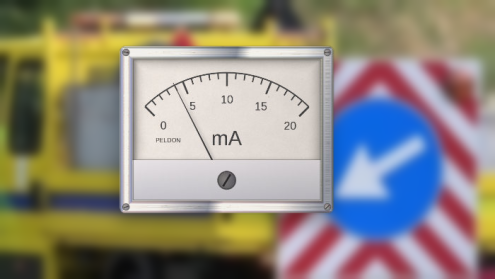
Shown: 4 mA
